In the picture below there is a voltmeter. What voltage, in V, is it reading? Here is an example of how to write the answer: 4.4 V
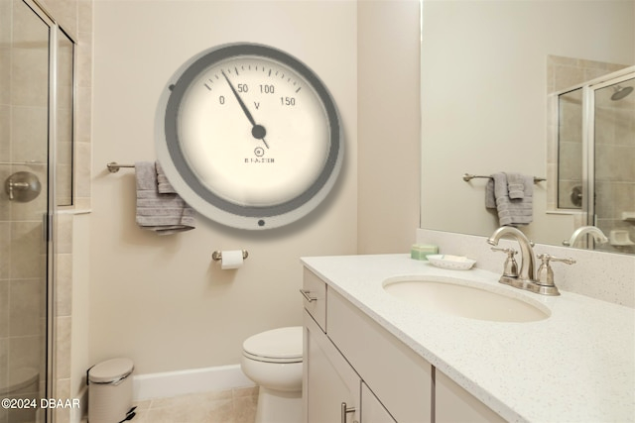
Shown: 30 V
